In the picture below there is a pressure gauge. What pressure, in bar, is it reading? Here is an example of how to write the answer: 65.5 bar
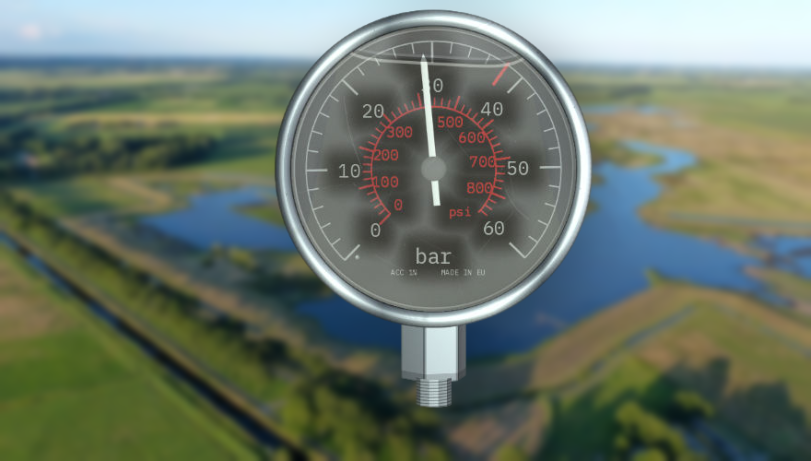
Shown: 29 bar
